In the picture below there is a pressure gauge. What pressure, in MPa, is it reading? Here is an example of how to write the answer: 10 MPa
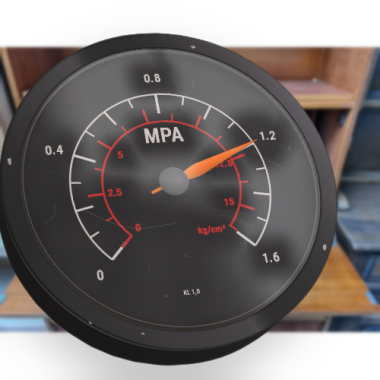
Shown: 1.2 MPa
